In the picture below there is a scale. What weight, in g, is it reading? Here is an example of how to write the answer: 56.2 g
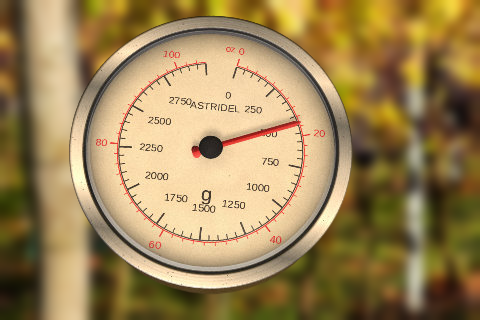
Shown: 500 g
